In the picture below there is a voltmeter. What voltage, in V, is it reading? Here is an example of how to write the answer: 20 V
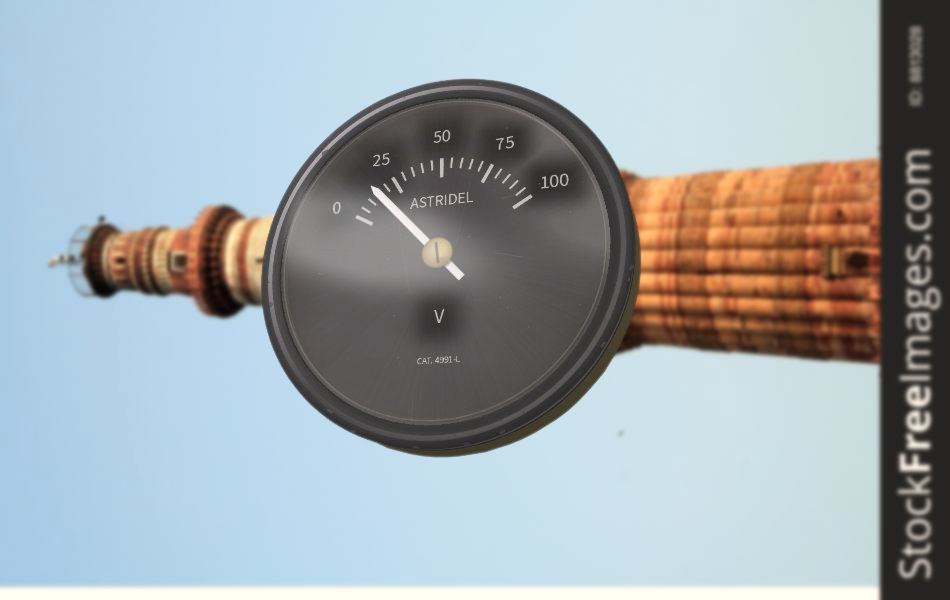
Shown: 15 V
